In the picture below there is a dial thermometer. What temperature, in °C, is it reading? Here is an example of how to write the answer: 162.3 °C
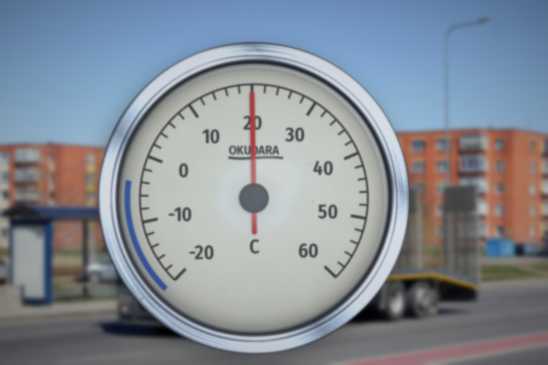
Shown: 20 °C
